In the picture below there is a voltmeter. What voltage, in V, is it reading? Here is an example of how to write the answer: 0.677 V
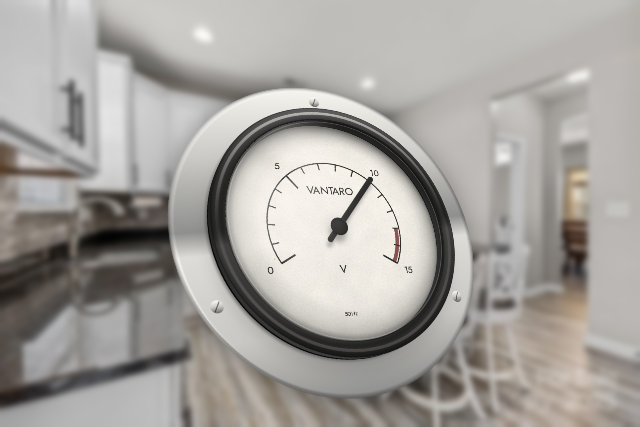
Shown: 10 V
